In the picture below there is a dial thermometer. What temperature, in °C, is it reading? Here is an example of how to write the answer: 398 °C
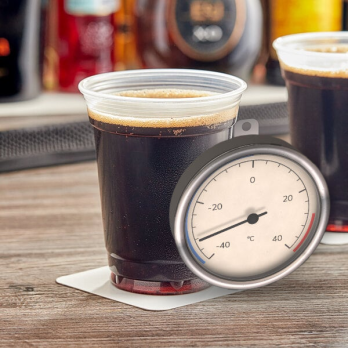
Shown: -32 °C
